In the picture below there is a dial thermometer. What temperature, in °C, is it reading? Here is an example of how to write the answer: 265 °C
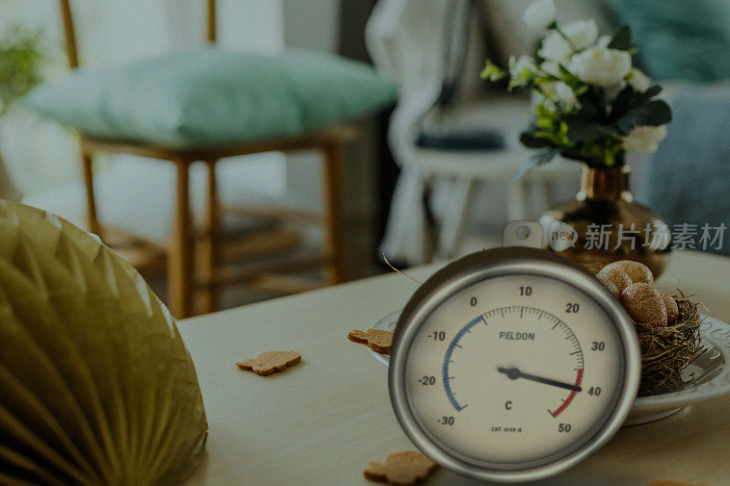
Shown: 40 °C
